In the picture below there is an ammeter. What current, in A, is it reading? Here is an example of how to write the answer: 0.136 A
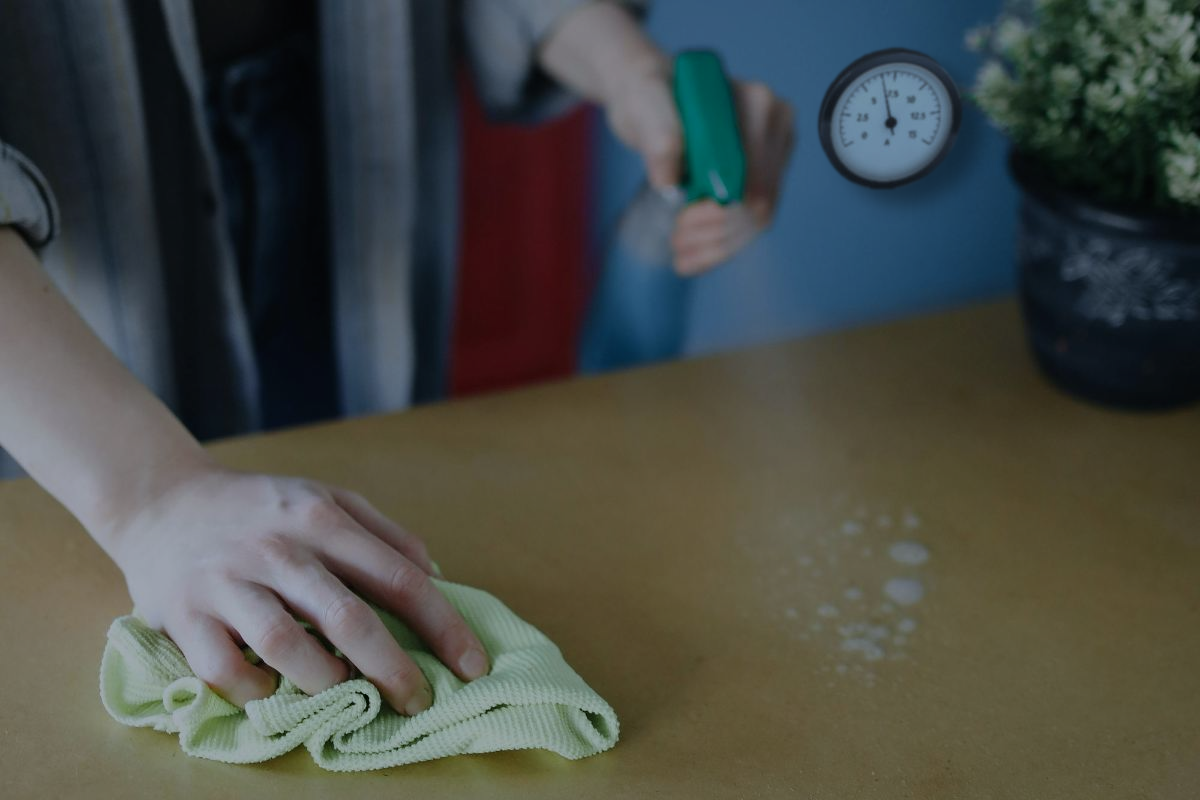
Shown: 6.5 A
